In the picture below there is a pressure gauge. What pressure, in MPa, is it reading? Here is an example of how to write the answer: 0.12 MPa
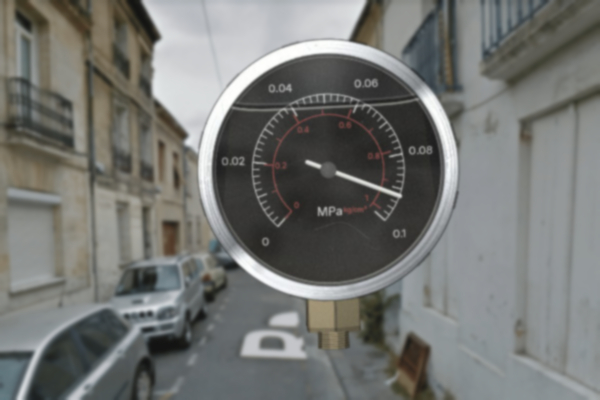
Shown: 0.092 MPa
